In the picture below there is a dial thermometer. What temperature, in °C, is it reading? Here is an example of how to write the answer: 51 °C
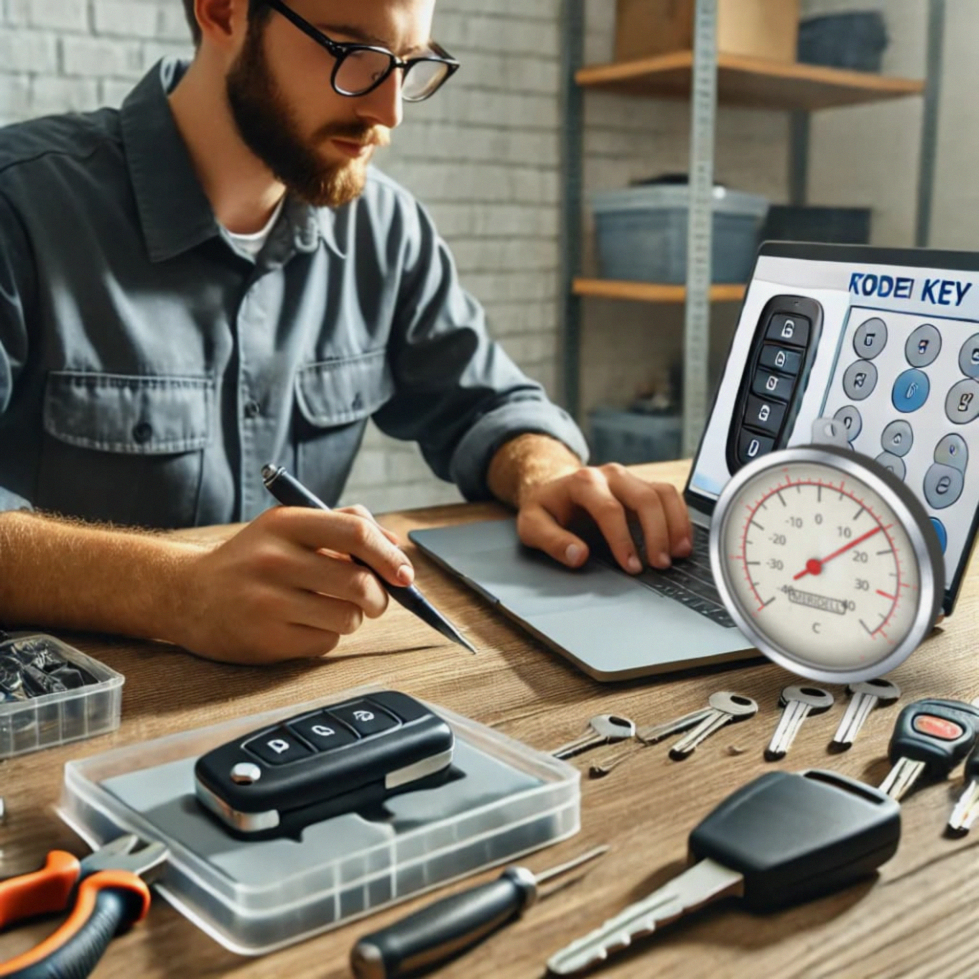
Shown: 15 °C
